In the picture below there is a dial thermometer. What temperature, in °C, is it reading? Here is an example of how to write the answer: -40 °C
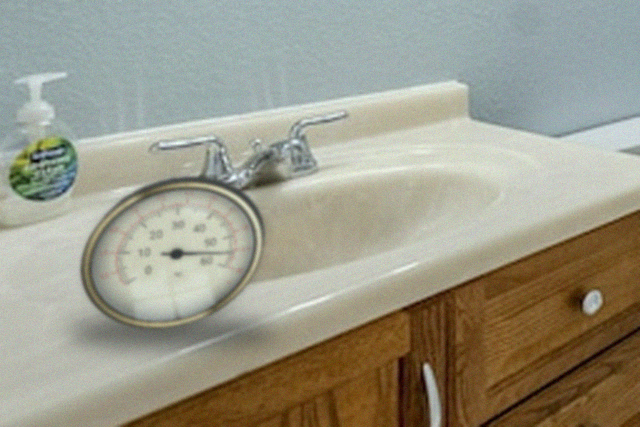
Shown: 55 °C
